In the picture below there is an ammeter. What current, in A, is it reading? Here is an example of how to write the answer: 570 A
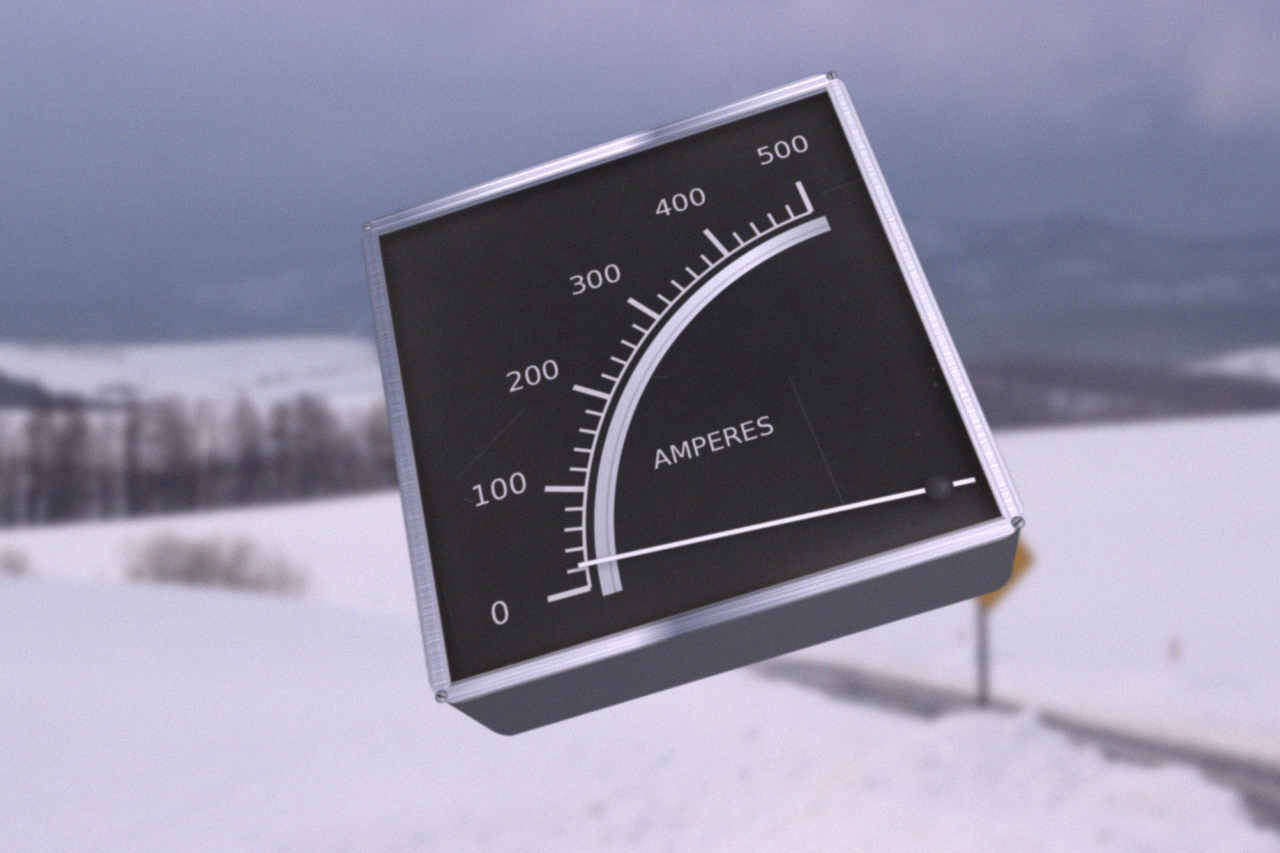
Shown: 20 A
